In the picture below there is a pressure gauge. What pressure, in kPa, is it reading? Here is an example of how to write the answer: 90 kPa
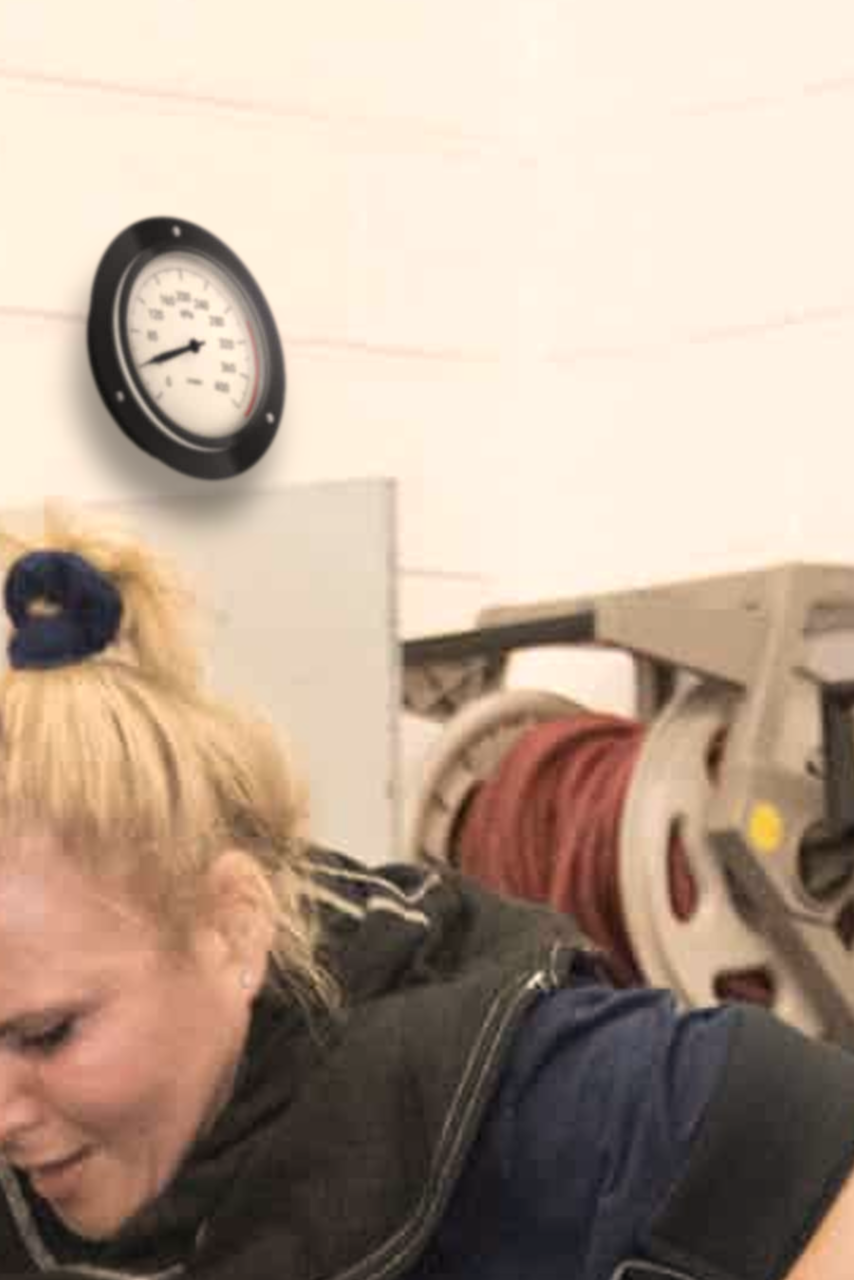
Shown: 40 kPa
